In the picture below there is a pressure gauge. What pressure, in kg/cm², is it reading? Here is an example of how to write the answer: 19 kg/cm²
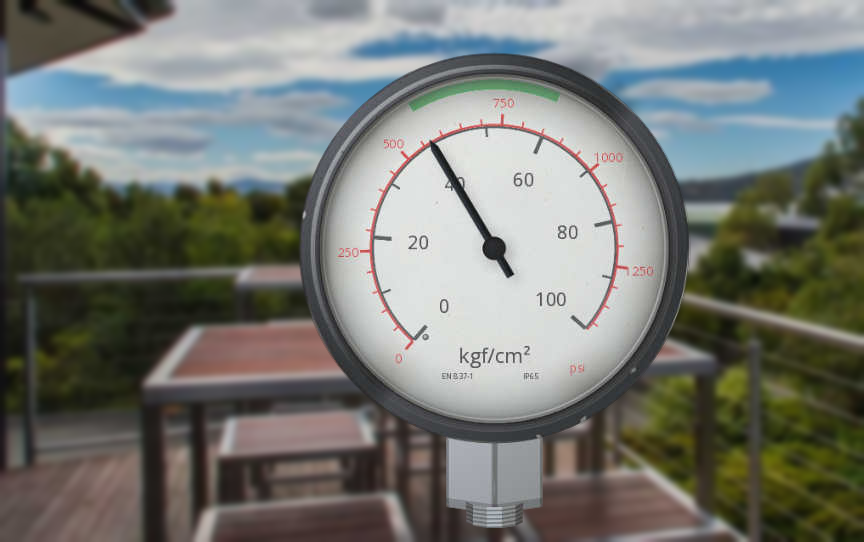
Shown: 40 kg/cm²
